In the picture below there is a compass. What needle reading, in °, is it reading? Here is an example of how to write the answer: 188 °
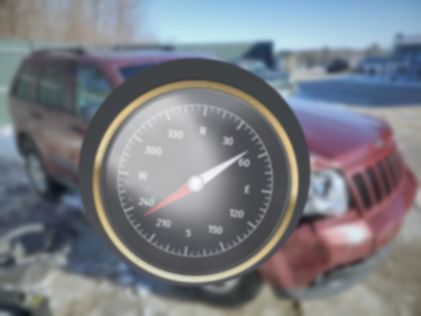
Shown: 230 °
